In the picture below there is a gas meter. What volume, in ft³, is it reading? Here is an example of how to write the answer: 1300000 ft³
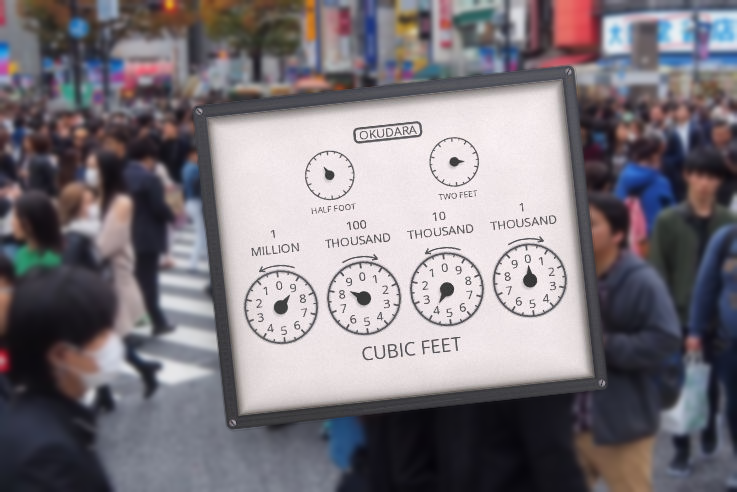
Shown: 884000 ft³
